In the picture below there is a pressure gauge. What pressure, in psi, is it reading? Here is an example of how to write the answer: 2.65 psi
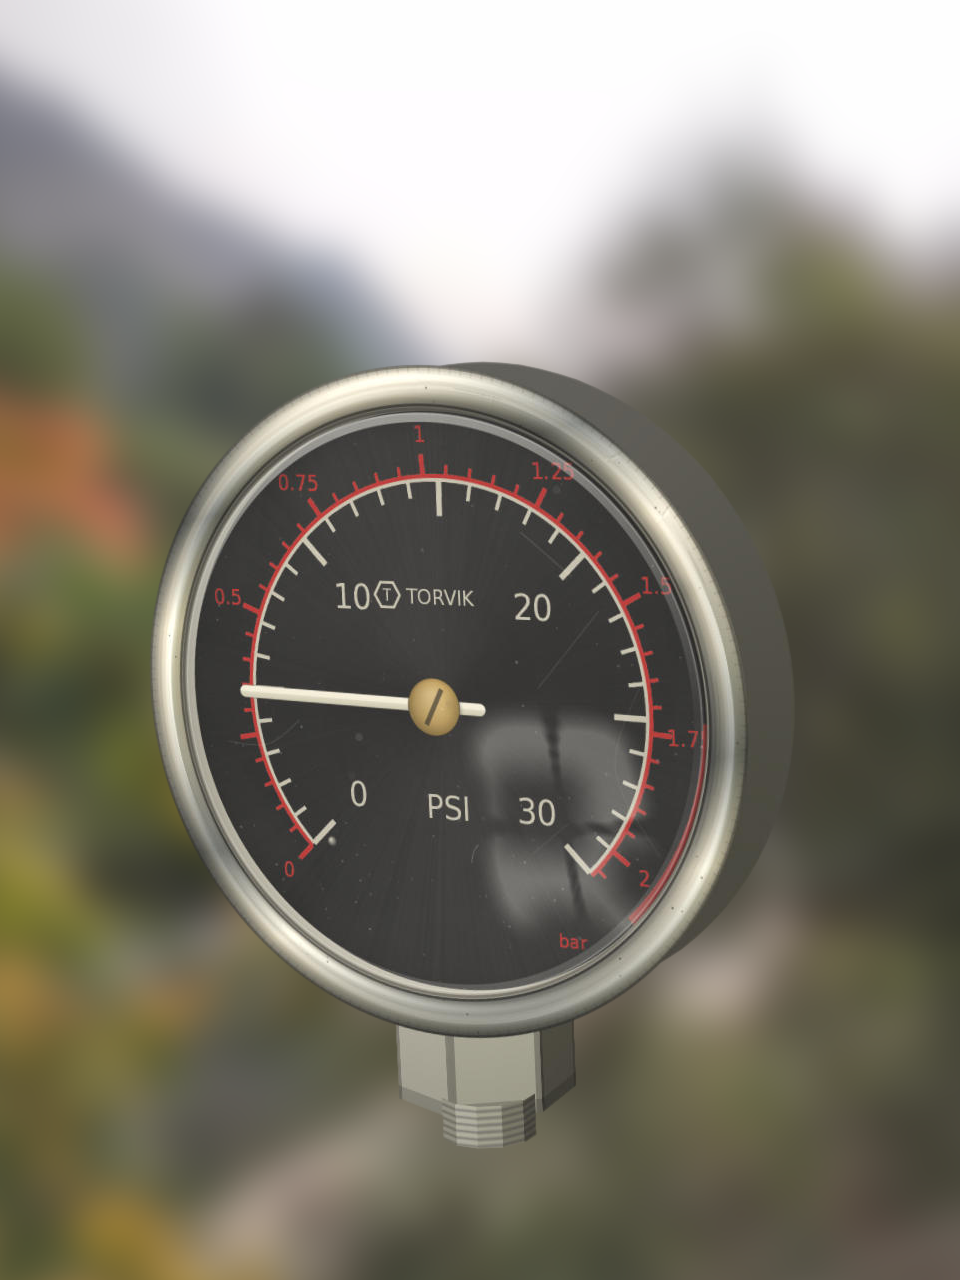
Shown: 5 psi
